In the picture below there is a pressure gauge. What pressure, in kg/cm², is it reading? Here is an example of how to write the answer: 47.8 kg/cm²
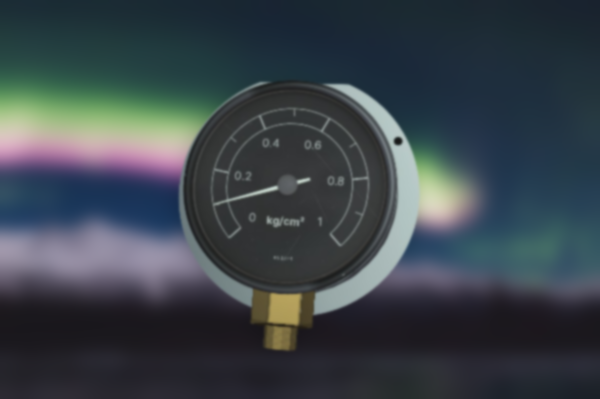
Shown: 0.1 kg/cm²
